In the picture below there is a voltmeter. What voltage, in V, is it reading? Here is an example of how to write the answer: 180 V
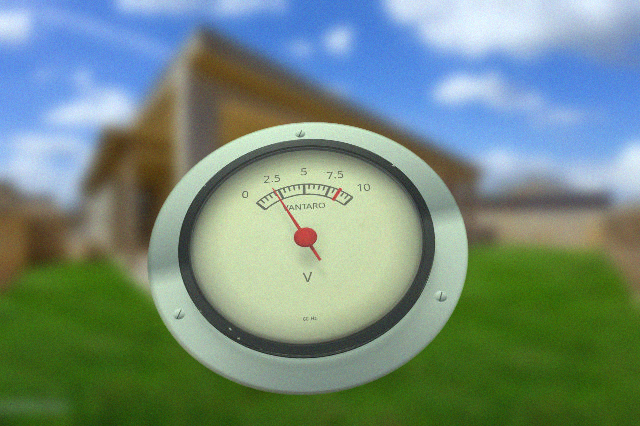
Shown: 2 V
